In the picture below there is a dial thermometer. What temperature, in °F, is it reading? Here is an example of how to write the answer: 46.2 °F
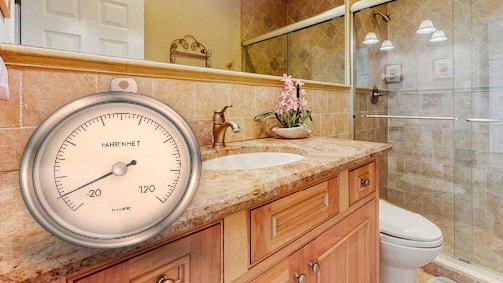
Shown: -10 °F
